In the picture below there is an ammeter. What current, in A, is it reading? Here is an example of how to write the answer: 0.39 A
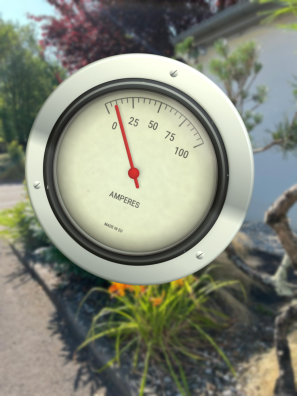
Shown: 10 A
